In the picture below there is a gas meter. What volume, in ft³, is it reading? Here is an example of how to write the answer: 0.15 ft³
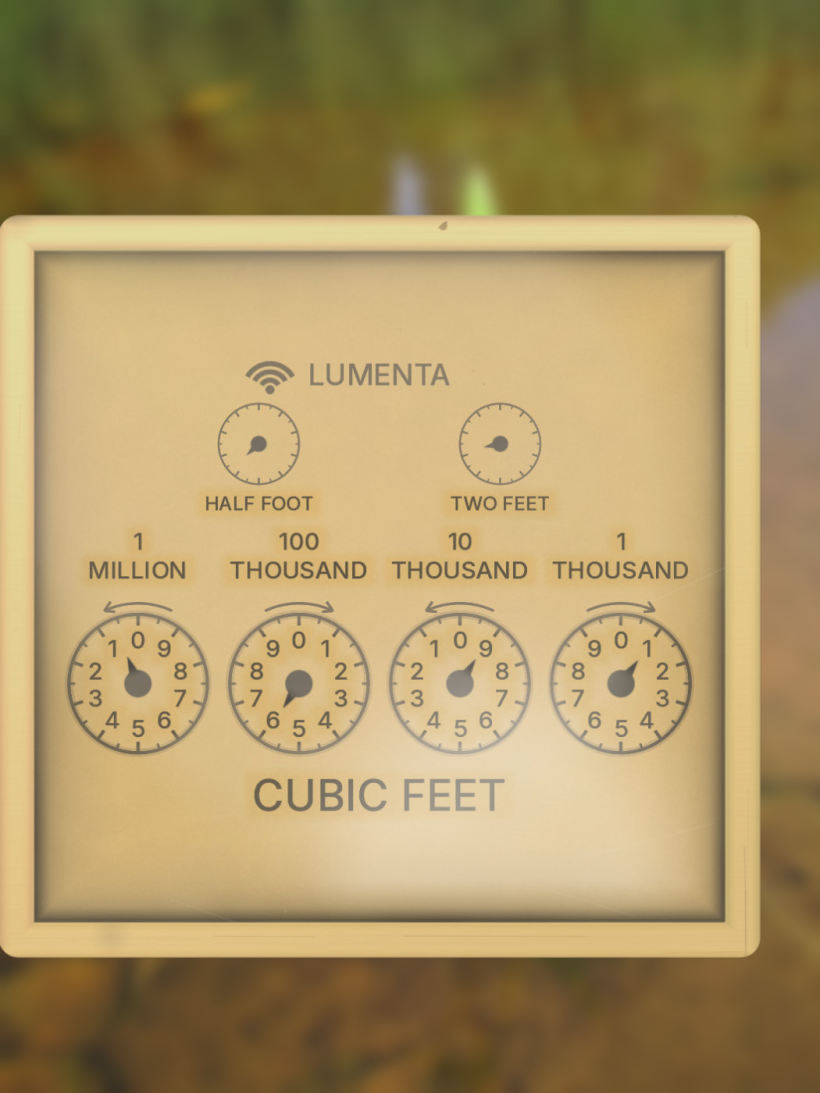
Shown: 59100 ft³
